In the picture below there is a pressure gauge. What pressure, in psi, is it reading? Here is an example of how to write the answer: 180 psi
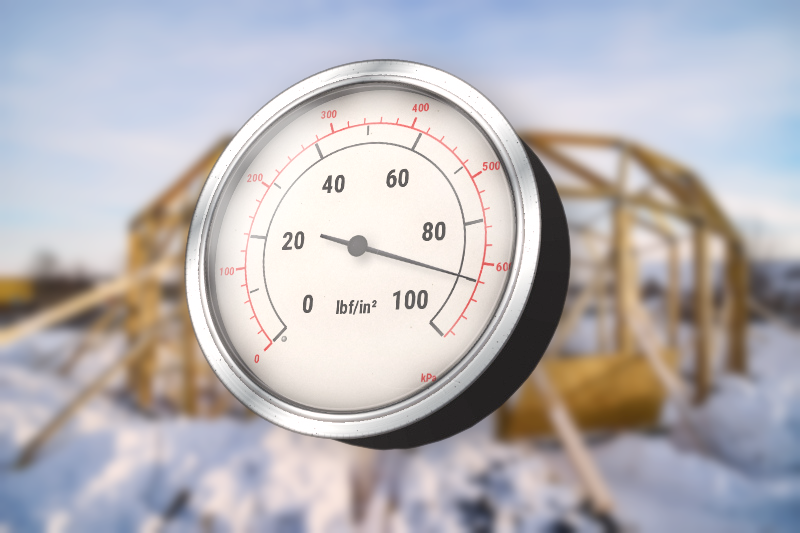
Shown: 90 psi
